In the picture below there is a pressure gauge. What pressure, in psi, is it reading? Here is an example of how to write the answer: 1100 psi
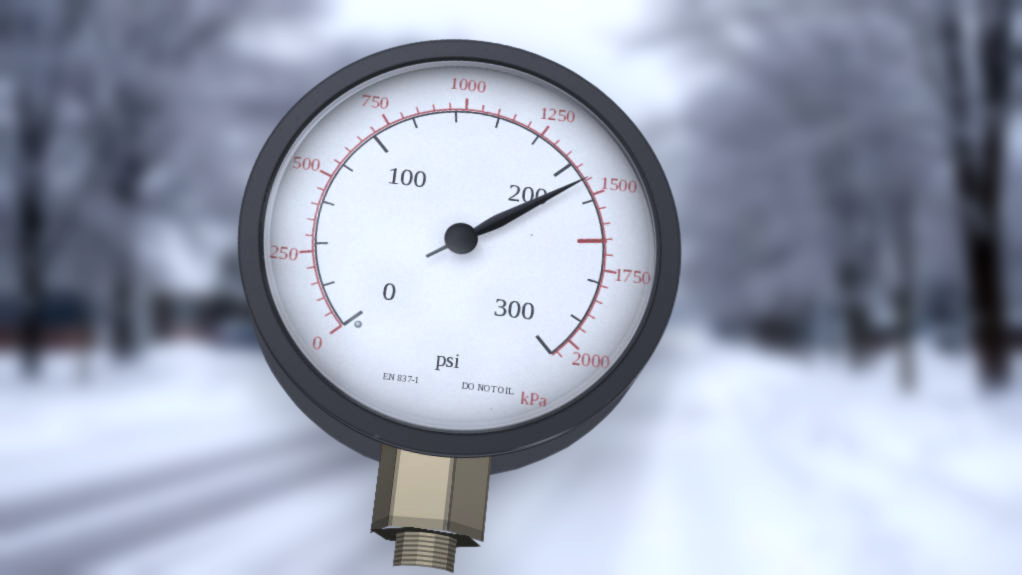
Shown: 210 psi
